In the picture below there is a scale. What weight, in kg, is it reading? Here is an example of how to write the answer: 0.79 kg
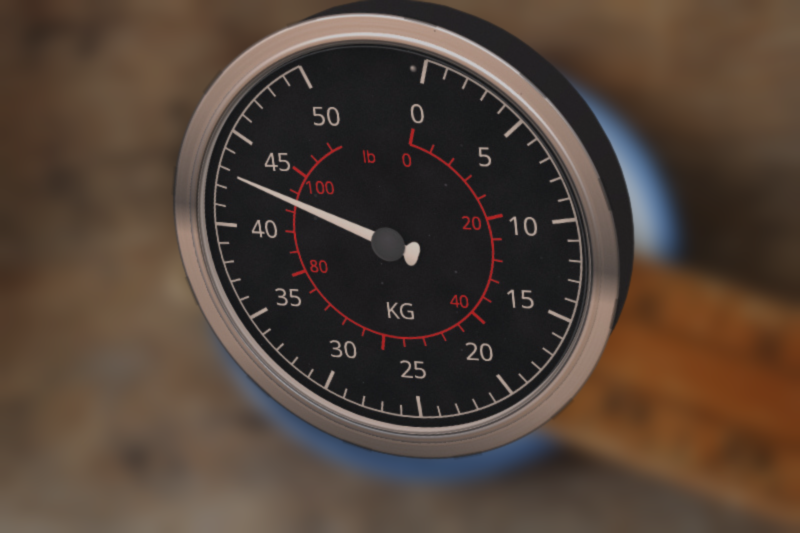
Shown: 43 kg
